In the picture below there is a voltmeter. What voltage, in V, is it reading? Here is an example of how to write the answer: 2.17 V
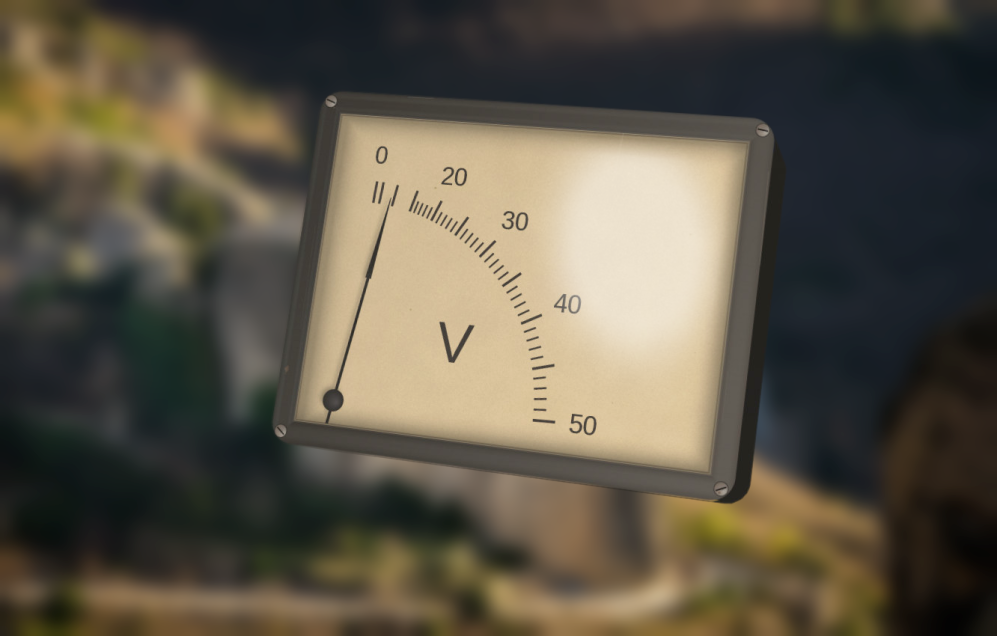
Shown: 10 V
